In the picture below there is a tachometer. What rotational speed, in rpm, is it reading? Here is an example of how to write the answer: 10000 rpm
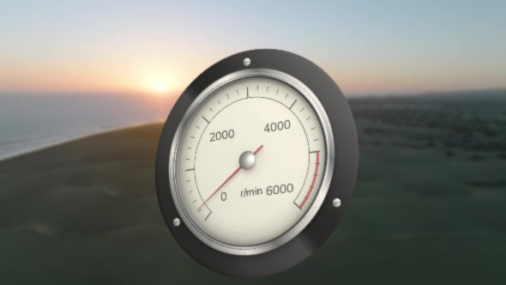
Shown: 200 rpm
